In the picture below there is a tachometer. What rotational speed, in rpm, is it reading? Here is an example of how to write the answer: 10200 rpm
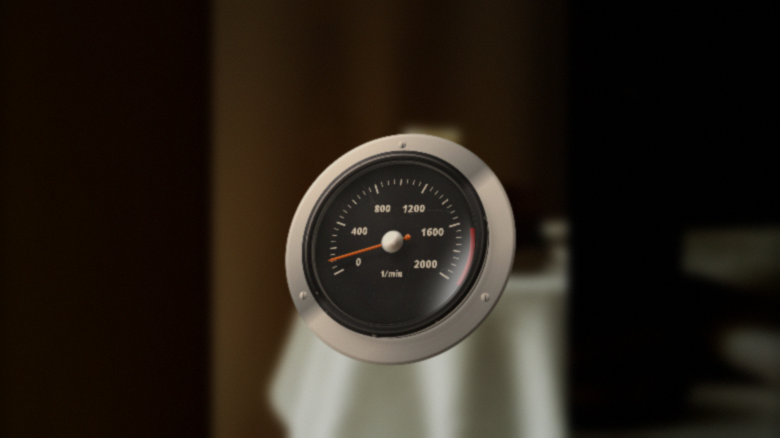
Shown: 100 rpm
